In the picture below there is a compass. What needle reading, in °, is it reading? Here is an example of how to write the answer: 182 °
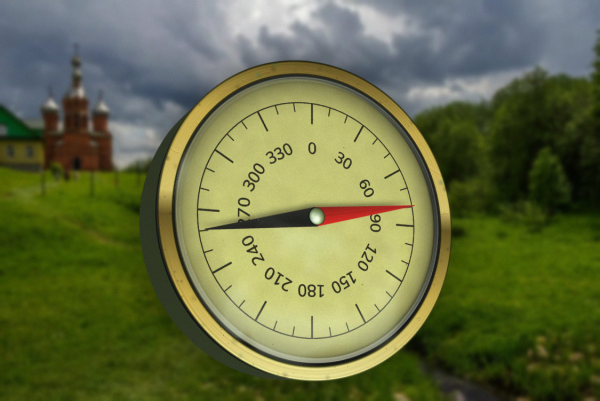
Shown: 80 °
